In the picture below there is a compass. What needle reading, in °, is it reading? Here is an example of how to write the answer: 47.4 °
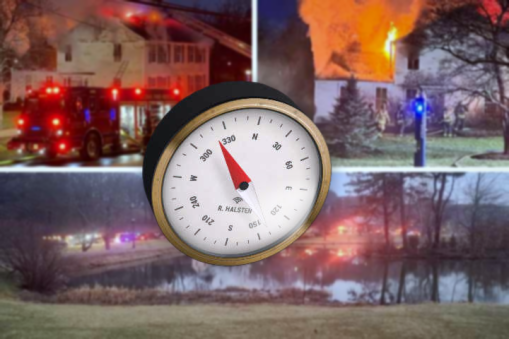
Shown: 320 °
